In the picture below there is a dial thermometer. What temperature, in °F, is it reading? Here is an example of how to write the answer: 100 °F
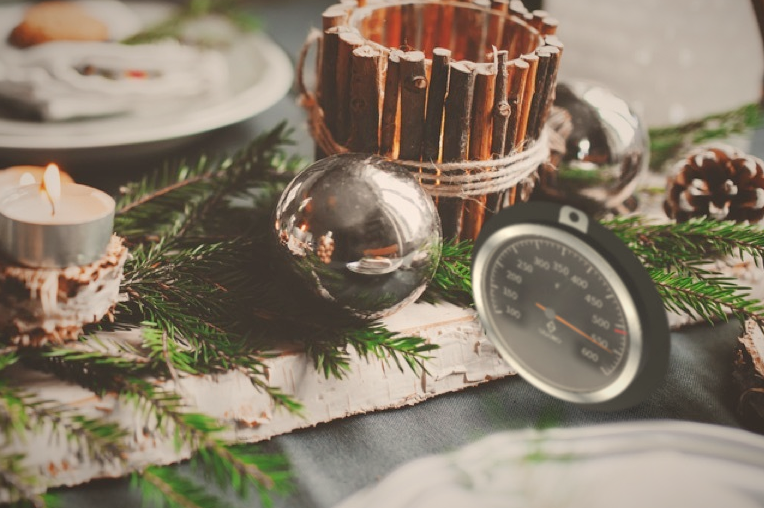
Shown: 550 °F
